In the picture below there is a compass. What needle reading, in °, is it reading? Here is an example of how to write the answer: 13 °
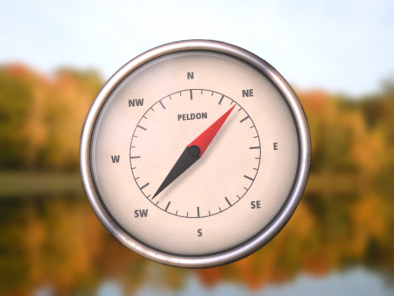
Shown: 45 °
